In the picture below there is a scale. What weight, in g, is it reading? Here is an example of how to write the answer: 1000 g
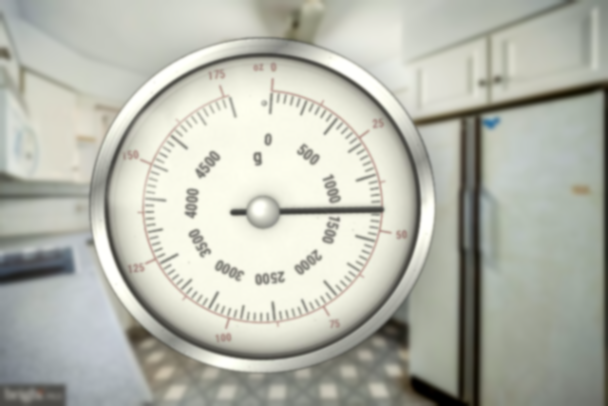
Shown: 1250 g
